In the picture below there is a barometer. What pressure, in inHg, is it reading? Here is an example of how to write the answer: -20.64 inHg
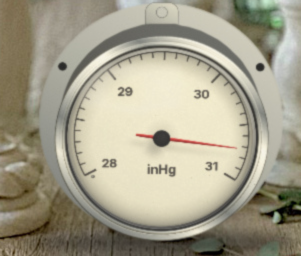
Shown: 30.7 inHg
